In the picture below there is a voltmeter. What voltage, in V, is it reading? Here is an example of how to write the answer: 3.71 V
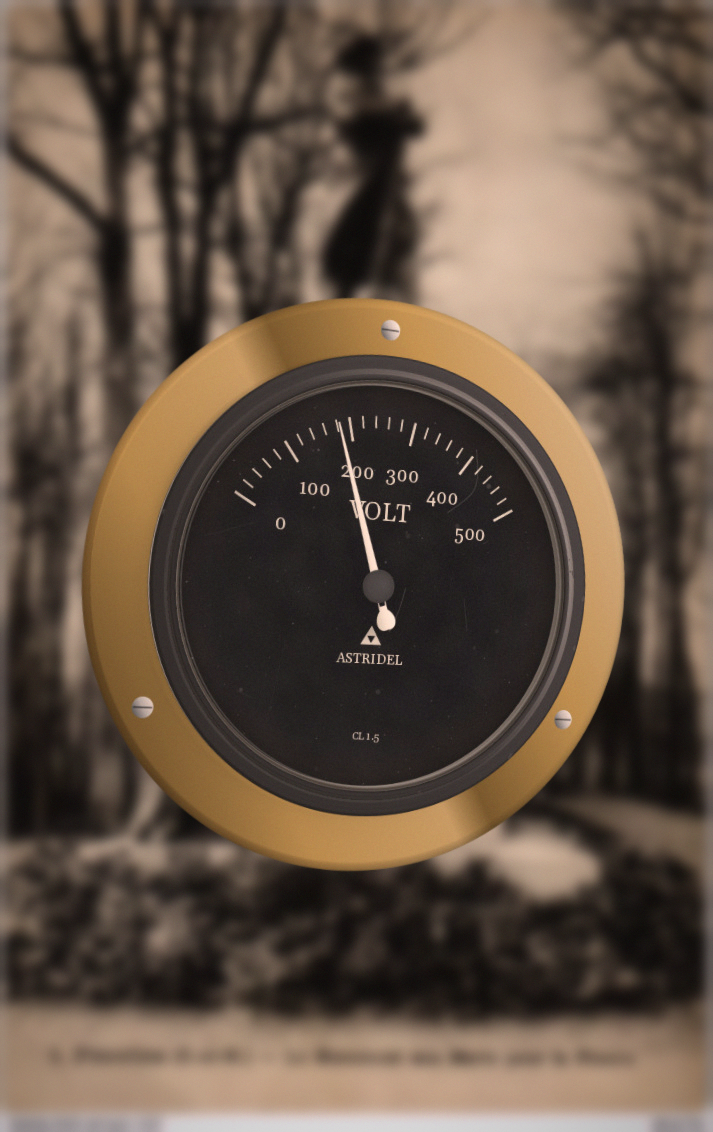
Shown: 180 V
